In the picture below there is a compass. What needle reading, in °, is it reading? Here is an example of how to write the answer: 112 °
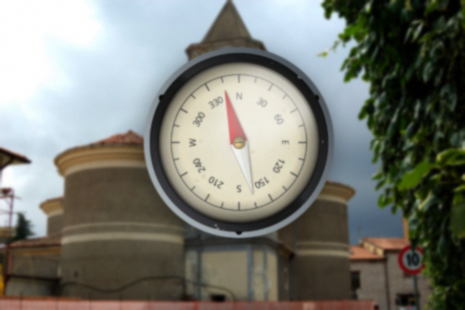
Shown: 345 °
